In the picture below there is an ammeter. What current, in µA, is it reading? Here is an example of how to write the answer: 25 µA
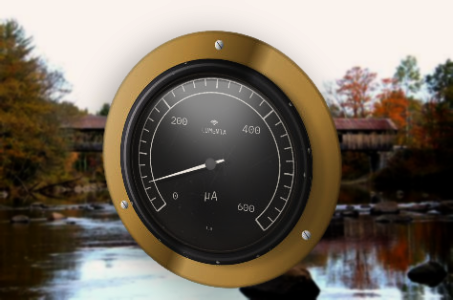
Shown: 50 µA
